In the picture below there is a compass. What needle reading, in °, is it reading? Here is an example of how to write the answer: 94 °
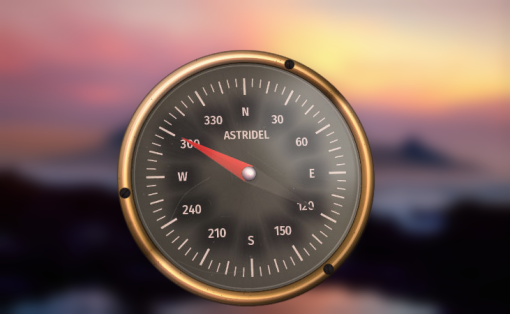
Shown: 300 °
